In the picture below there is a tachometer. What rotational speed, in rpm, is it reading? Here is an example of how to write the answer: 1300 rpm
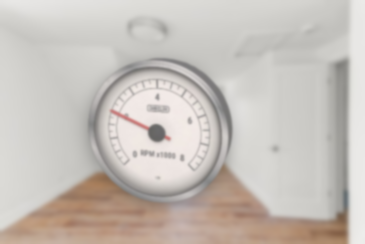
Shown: 2000 rpm
